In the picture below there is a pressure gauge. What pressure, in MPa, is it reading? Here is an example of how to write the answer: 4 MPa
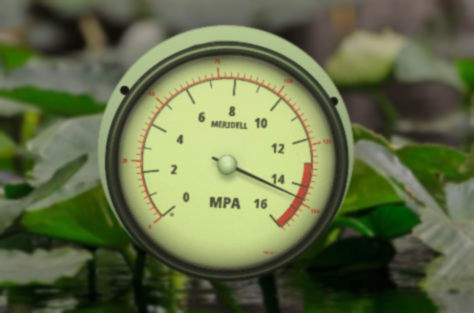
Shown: 14.5 MPa
